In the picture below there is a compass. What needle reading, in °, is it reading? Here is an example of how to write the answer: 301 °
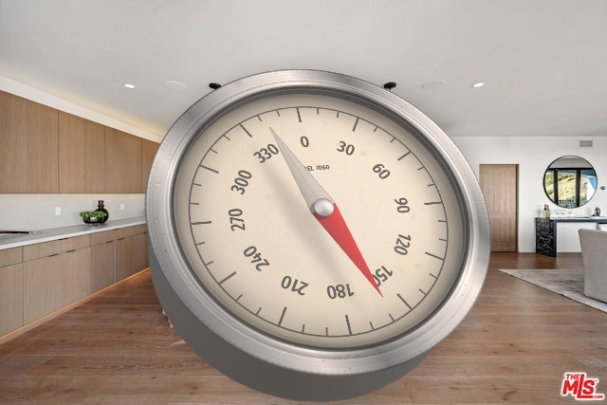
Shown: 160 °
